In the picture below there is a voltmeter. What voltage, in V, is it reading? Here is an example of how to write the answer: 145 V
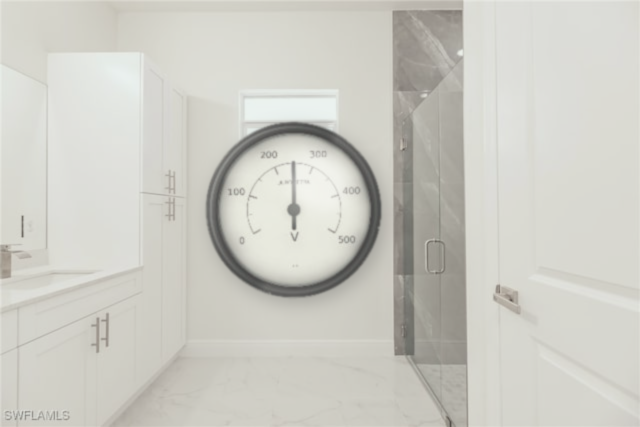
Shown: 250 V
